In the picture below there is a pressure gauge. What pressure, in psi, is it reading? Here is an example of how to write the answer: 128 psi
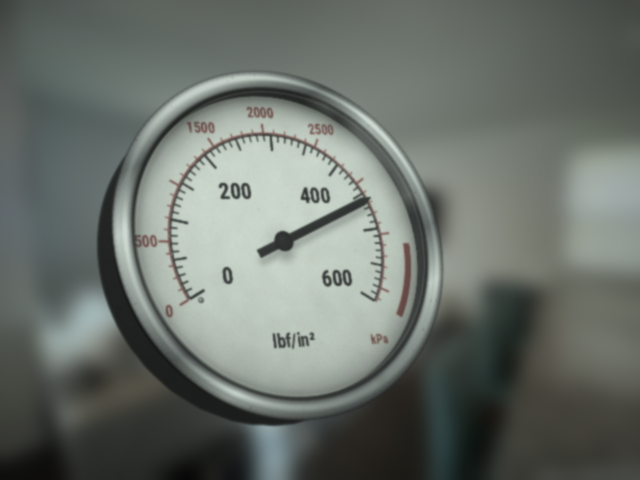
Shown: 460 psi
